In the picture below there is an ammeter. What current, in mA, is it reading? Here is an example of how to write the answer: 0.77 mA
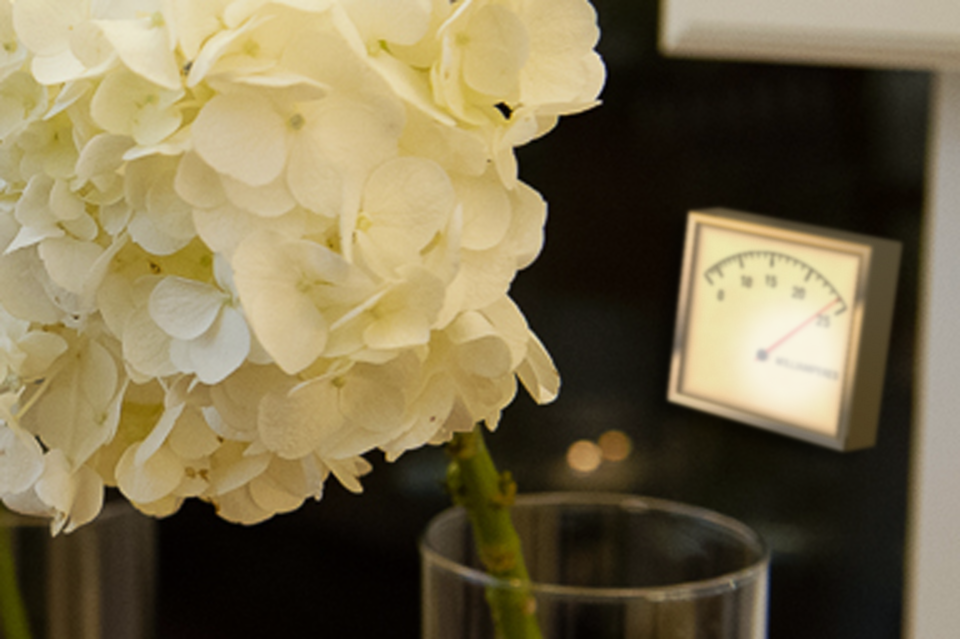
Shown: 24 mA
